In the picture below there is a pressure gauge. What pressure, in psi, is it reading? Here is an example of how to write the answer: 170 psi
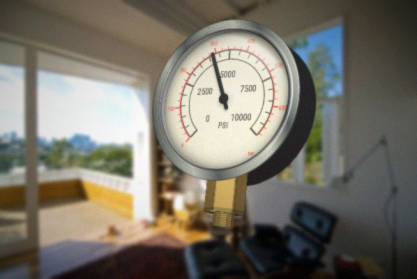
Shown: 4250 psi
